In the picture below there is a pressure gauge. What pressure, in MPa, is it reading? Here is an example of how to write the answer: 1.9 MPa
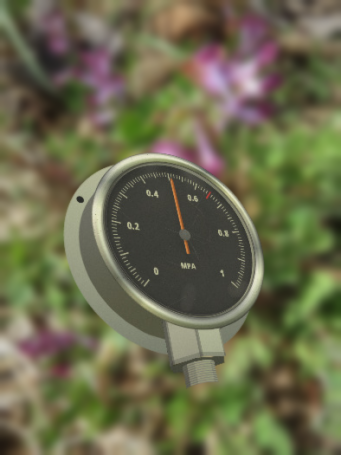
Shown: 0.5 MPa
